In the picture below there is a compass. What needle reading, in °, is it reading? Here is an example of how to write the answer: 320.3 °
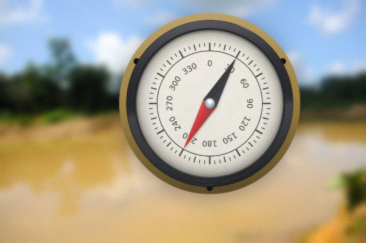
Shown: 210 °
